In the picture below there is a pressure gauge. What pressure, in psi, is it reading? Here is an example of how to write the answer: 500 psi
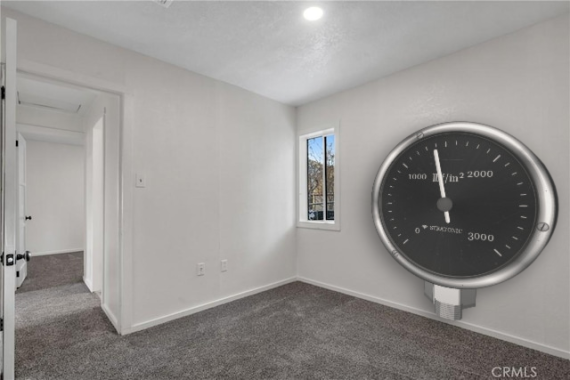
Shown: 1400 psi
